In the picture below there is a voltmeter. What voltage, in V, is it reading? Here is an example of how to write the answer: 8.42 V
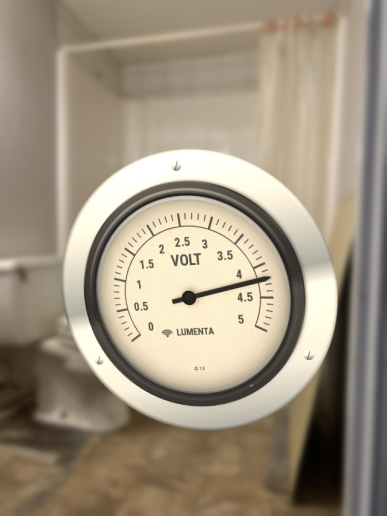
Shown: 4.2 V
